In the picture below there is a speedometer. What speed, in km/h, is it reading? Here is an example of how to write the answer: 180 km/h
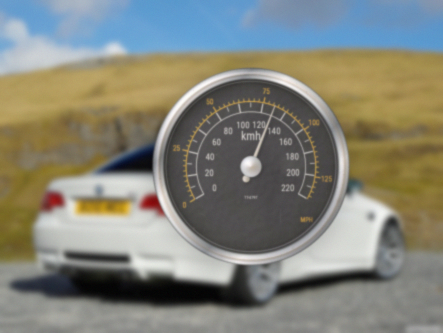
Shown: 130 km/h
